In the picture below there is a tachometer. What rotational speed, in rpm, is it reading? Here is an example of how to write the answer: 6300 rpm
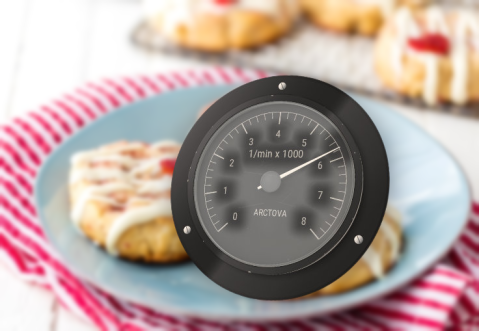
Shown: 5800 rpm
